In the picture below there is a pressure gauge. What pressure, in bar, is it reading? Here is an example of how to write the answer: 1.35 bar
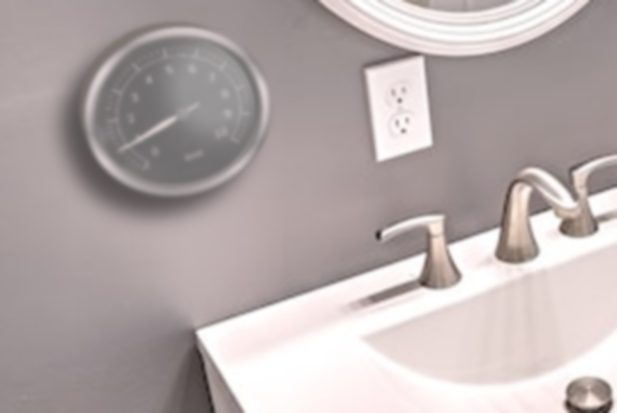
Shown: 1 bar
